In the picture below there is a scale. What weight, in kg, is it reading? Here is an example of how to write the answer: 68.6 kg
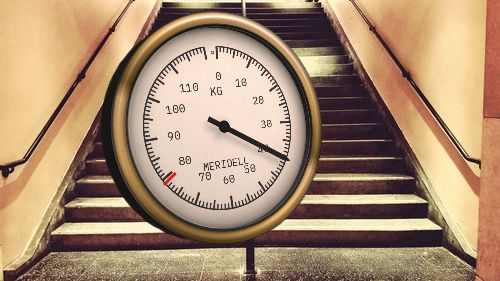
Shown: 40 kg
